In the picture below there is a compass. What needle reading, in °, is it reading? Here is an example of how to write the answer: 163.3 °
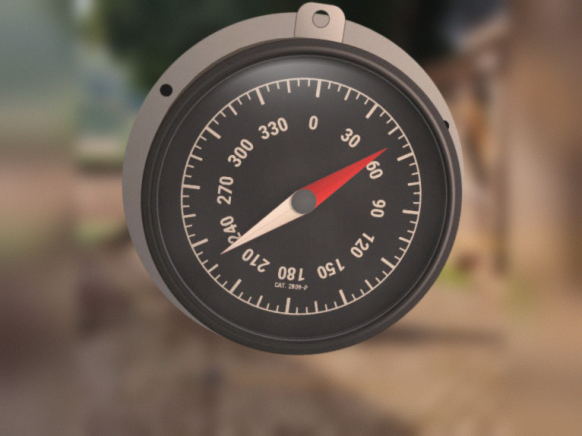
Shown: 50 °
